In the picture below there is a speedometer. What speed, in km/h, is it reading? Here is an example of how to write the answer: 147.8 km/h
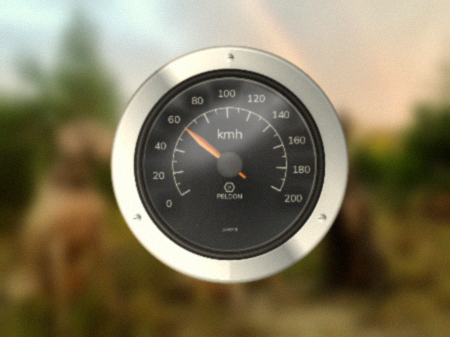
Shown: 60 km/h
